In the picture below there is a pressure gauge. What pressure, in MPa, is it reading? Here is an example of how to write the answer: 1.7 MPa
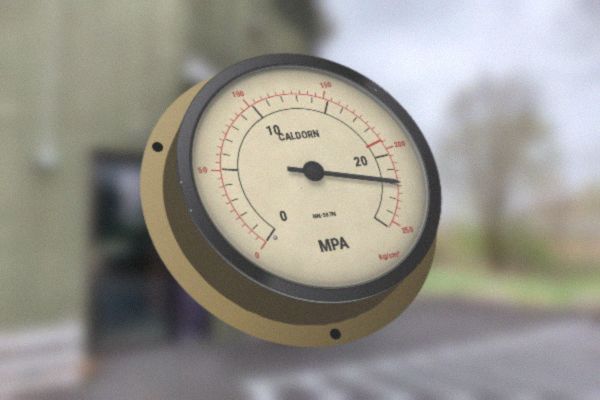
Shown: 22 MPa
